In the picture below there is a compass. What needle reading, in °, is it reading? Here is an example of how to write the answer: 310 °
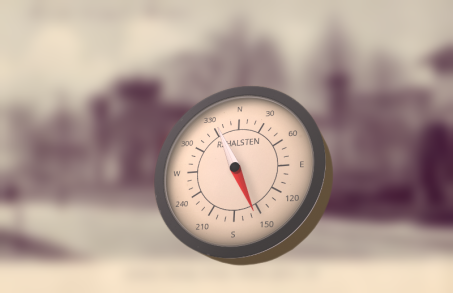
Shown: 155 °
